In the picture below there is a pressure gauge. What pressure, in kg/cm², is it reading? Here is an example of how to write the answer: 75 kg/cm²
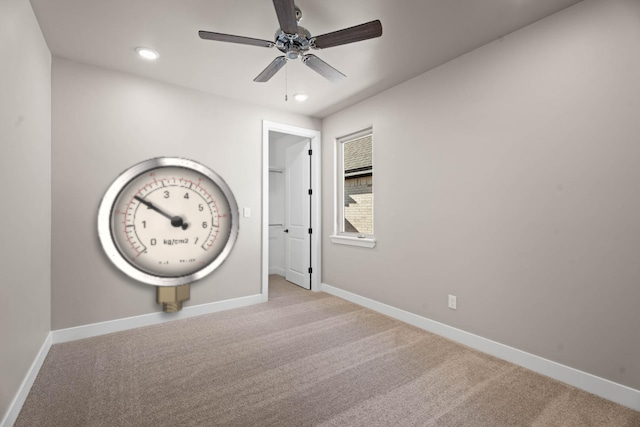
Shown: 2 kg/cm²
